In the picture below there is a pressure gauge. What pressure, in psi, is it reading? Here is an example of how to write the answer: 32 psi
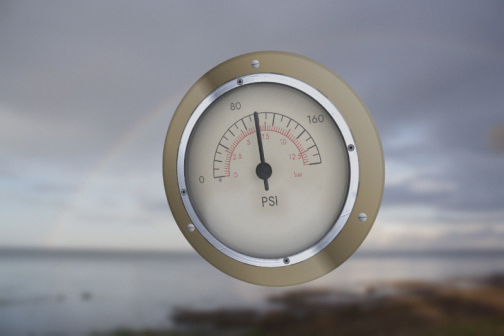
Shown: 100 psi
